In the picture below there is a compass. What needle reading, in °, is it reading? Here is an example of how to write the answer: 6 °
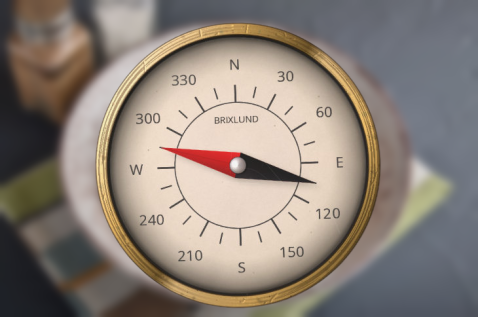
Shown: 285 °
